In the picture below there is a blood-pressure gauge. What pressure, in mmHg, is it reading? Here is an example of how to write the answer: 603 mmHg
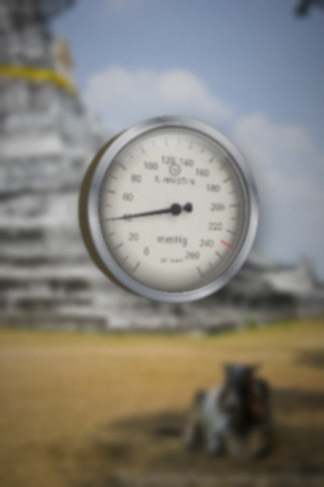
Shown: 40 mmHg
